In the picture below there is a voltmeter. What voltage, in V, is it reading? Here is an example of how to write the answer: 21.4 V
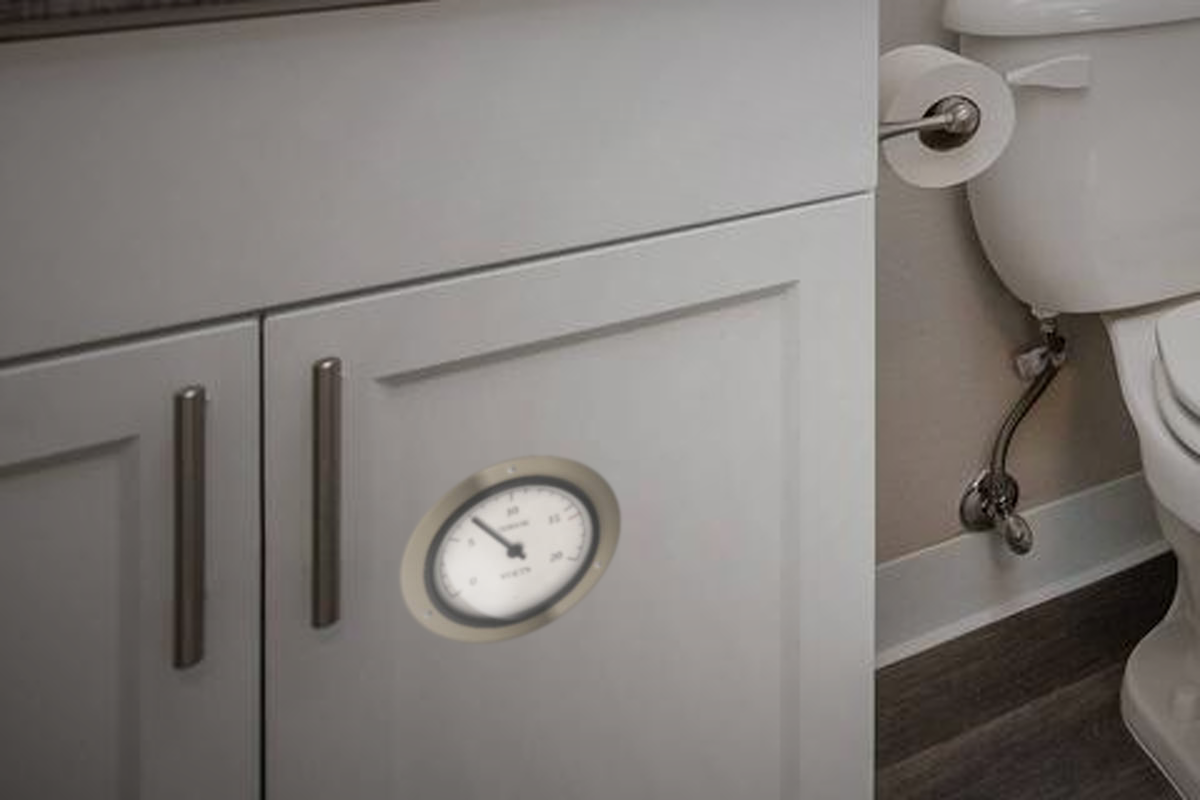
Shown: 7 V
